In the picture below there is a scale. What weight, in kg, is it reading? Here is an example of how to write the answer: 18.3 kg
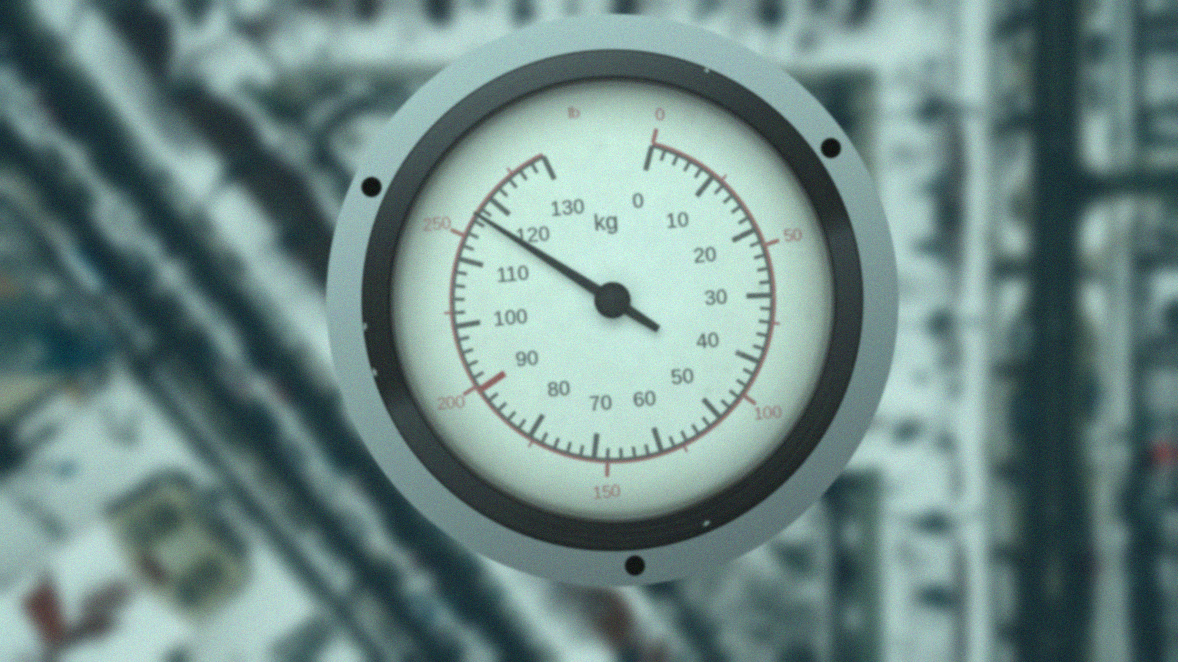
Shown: 117 kg
